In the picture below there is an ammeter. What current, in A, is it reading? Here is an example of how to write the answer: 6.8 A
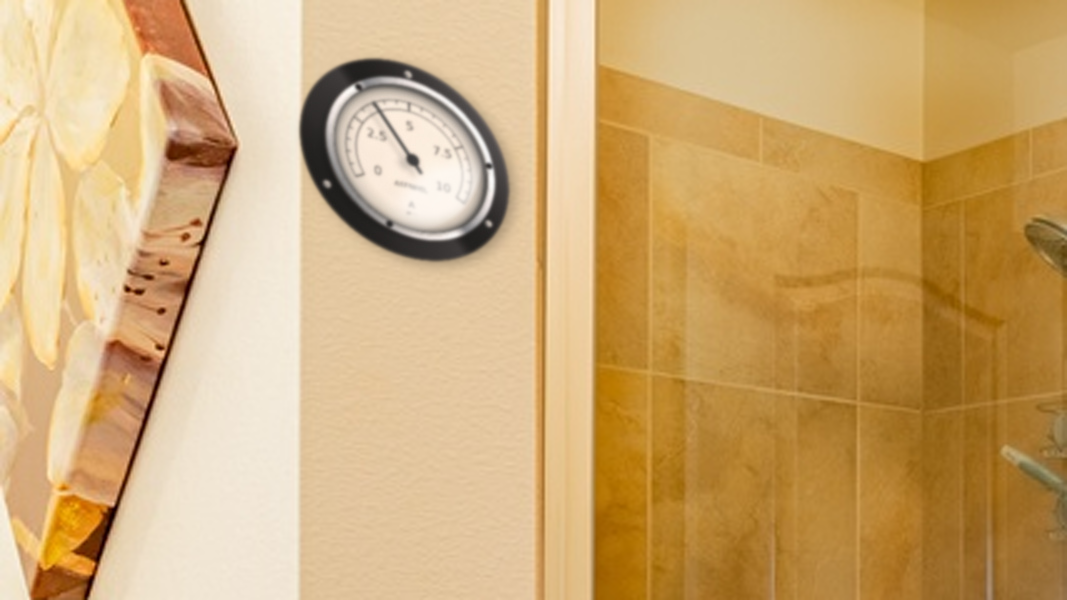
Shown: 3.5 A
